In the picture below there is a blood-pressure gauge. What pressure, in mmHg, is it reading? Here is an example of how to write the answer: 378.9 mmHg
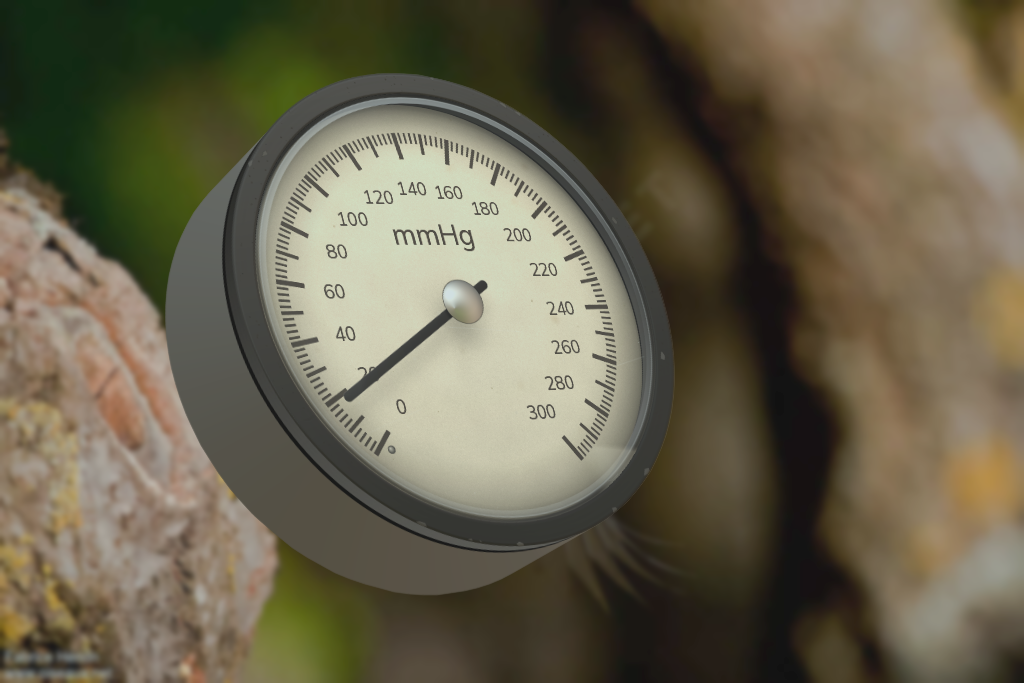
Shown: 18 mmHg
